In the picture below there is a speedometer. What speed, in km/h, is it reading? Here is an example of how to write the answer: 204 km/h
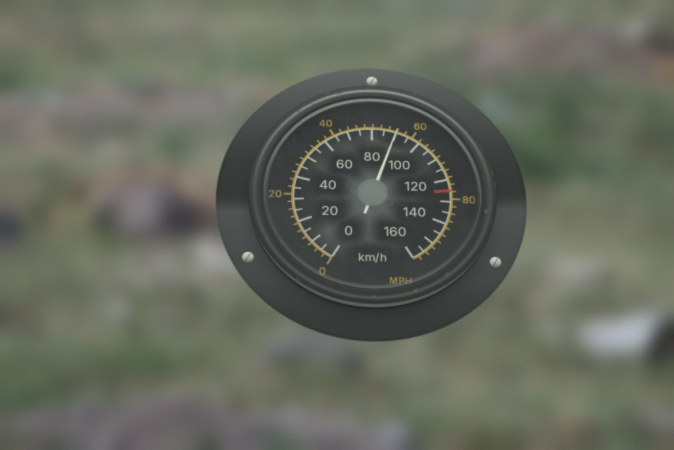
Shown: 90 km/h
